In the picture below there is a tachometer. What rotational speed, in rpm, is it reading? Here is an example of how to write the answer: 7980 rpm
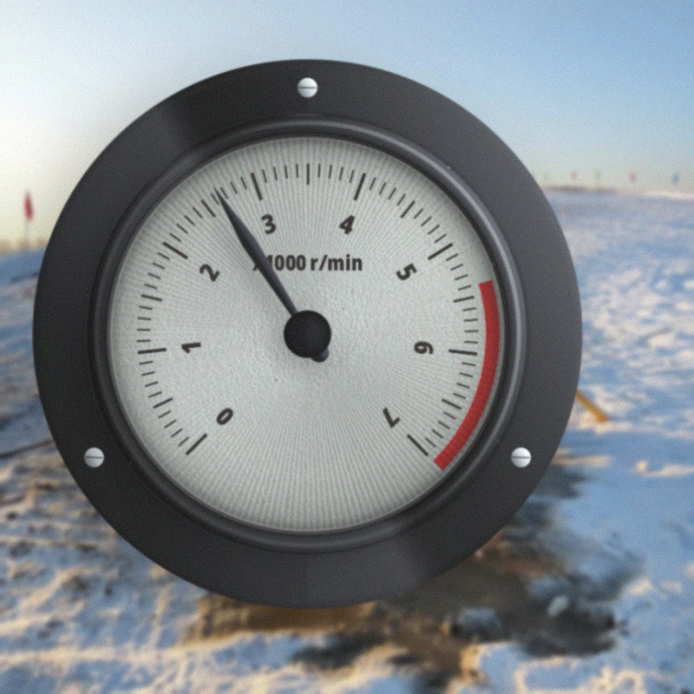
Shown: 2650 rpm
